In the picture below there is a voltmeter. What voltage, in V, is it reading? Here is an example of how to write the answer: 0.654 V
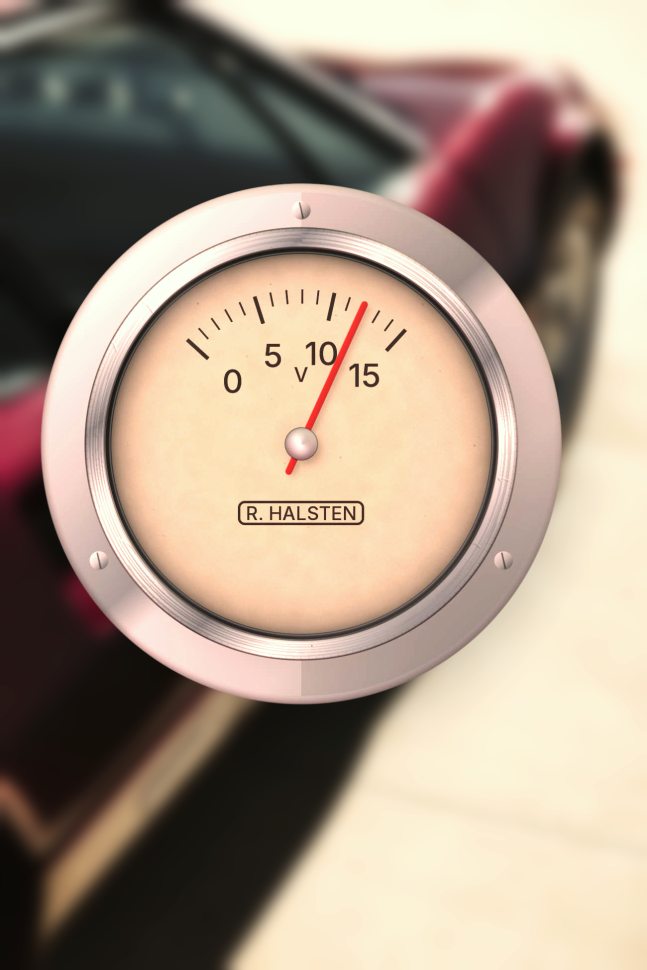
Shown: 12 V
